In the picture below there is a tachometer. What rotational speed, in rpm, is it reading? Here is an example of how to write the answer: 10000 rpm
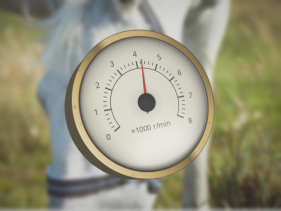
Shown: 4200 rpm
